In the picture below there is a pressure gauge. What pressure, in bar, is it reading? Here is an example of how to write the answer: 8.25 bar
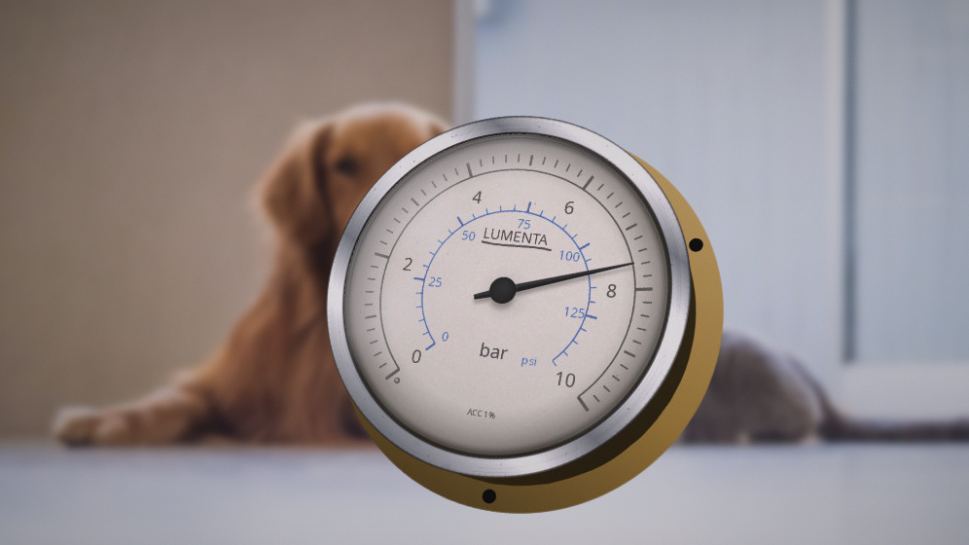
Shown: 7.6 bar
